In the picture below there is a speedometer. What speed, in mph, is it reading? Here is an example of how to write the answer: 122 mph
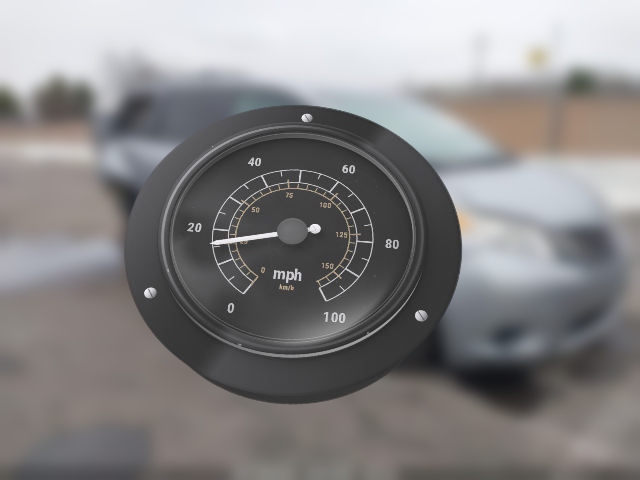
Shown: 15 mph
